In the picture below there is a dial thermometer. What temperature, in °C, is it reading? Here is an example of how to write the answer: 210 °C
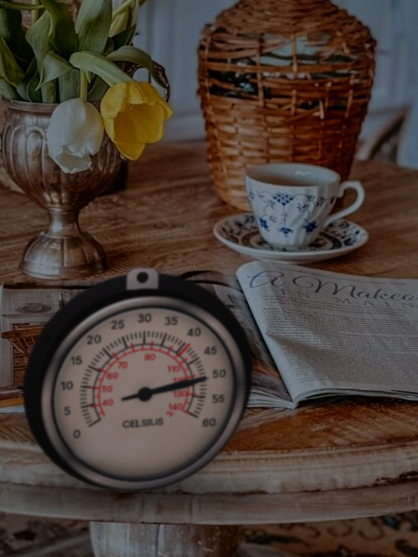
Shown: 50 °C
